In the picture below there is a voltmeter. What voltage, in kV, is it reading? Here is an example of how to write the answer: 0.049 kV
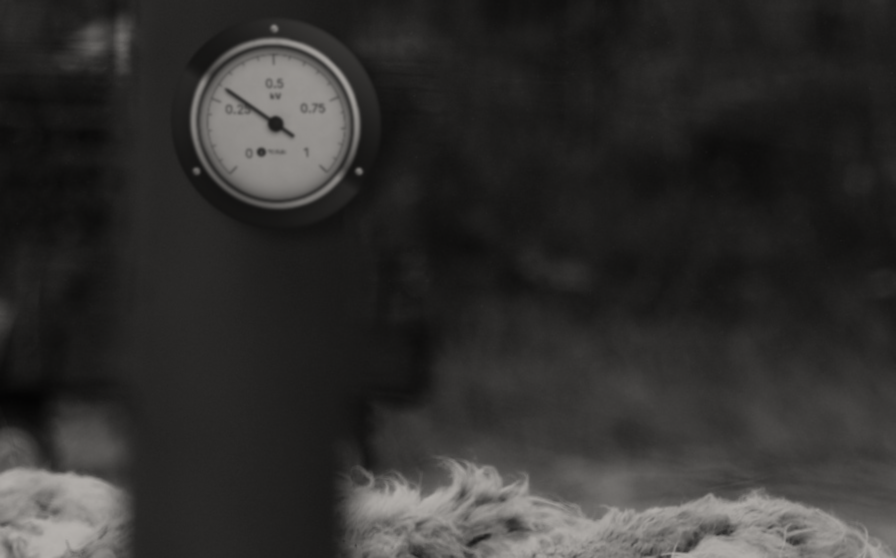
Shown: 0.3 kV
